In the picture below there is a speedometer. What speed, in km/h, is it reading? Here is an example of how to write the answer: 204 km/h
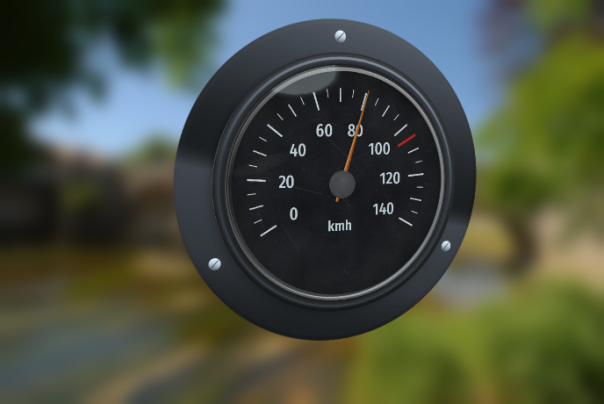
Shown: 80 km/h
